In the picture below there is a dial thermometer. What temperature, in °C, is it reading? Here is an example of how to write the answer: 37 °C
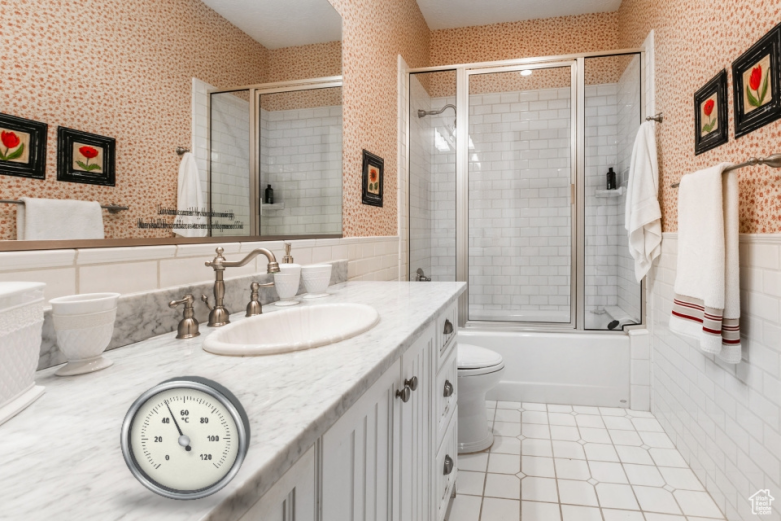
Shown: 50 °C
